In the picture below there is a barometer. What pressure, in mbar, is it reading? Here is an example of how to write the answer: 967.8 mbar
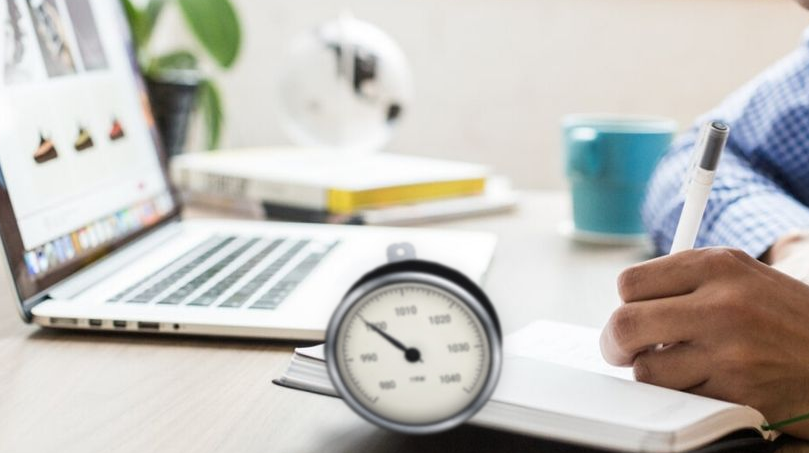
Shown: 1000 mbar
